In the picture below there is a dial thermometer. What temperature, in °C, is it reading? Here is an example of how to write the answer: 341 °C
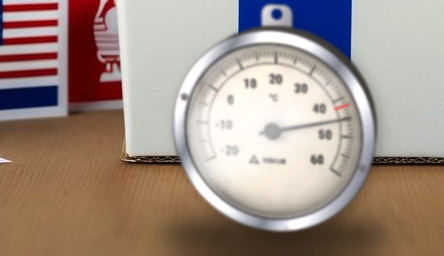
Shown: 45 °C
